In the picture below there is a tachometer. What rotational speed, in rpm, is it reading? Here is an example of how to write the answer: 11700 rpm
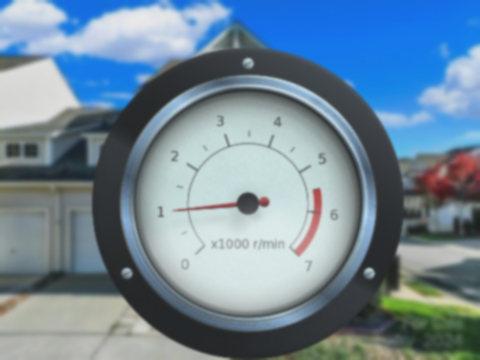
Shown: 1000 rpm
